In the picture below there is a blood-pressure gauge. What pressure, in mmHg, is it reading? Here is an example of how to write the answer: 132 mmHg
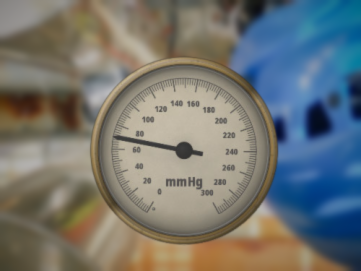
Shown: 70 mmHg
